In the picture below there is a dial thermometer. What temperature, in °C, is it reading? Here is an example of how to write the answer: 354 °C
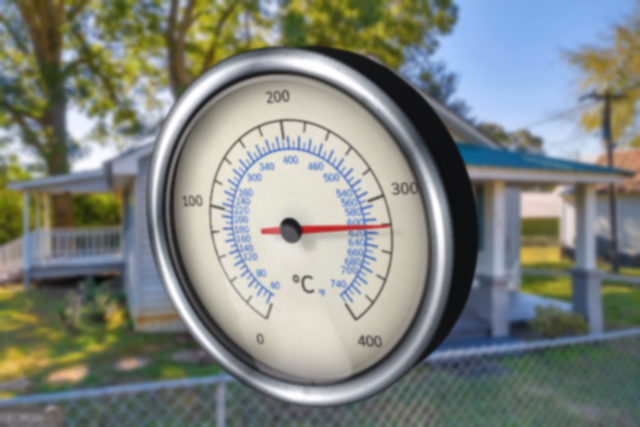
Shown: 320 °C
